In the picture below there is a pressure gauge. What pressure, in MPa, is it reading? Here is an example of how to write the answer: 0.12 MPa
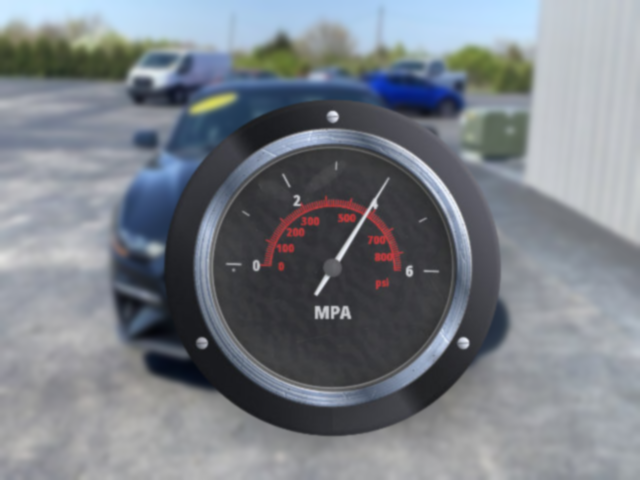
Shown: 4 MPa
